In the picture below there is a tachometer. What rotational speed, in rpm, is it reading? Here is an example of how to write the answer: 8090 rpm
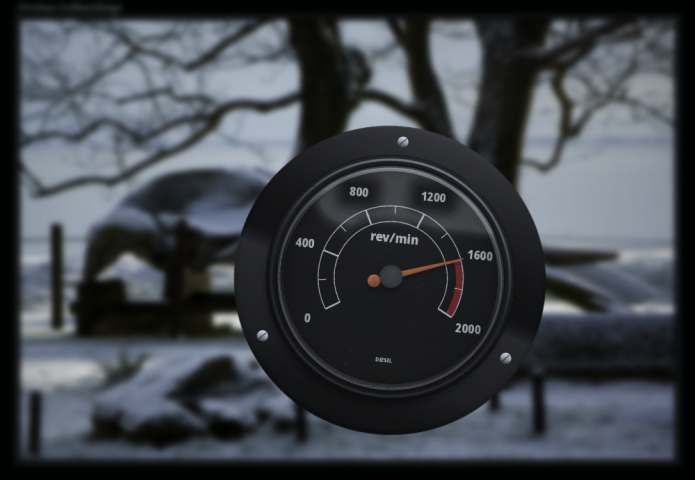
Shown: 1600 rpm
